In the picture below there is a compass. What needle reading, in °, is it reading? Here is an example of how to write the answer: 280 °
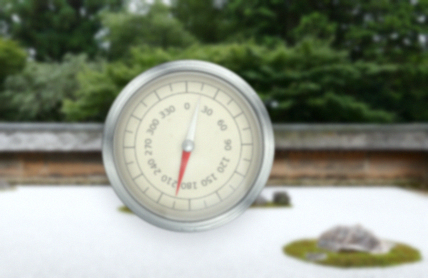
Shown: 195 °
